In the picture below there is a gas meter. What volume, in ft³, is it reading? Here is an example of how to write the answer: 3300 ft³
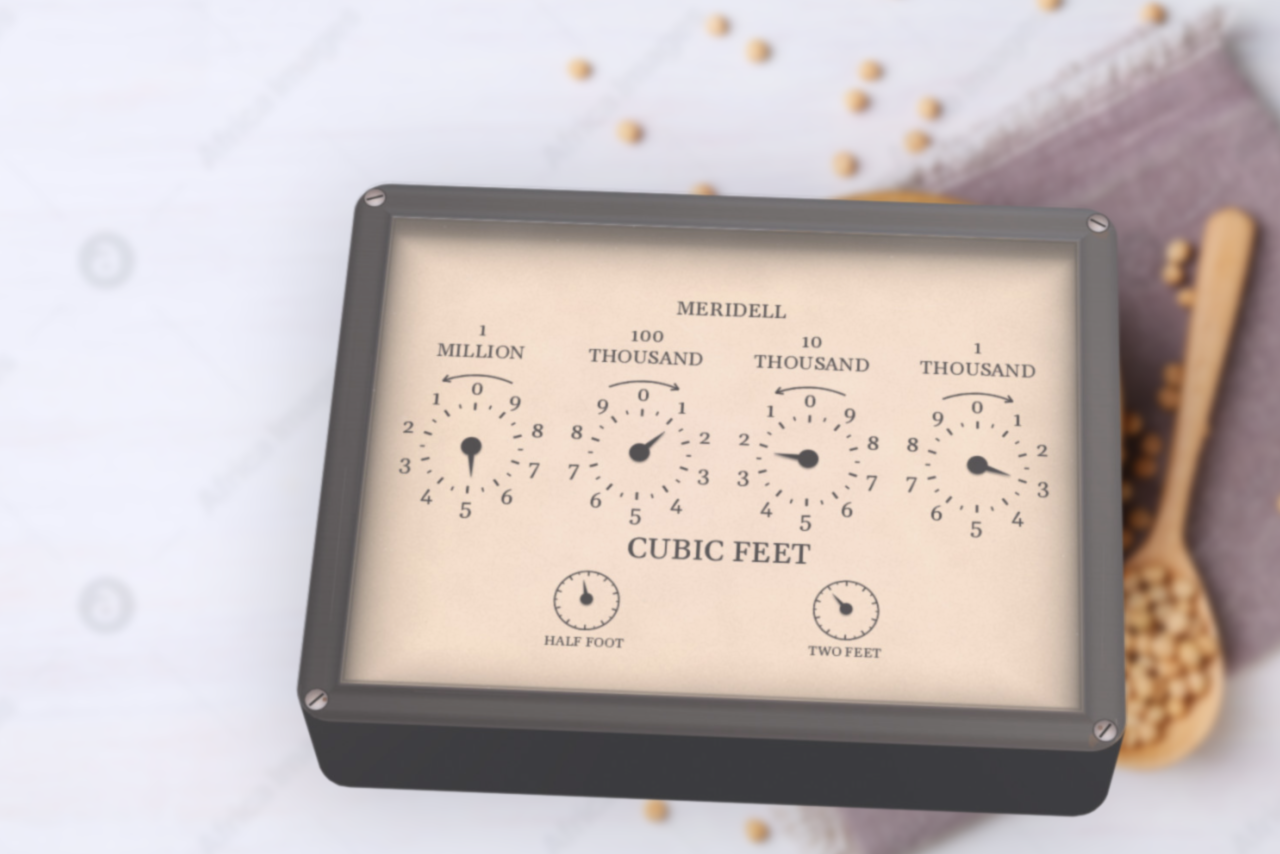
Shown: 512300 ft³
